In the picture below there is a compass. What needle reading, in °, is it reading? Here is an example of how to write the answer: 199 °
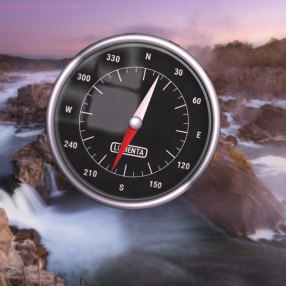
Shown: 195 °
